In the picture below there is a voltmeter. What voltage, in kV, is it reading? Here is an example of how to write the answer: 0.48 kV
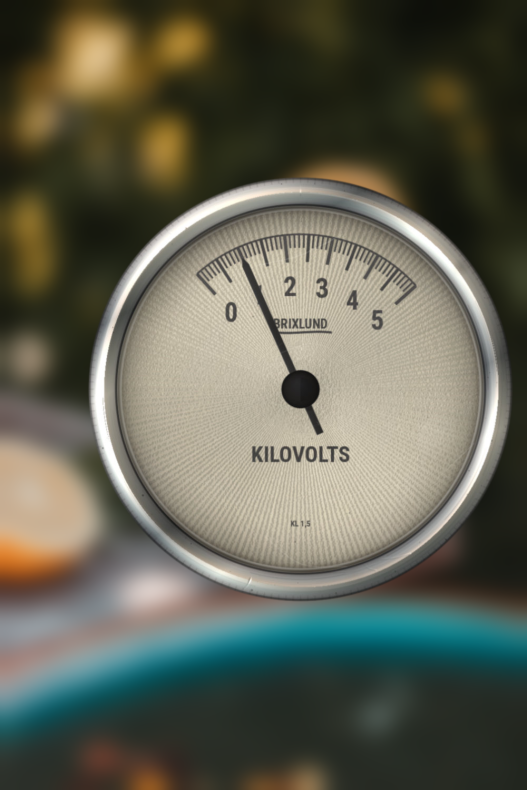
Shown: 1 kV
